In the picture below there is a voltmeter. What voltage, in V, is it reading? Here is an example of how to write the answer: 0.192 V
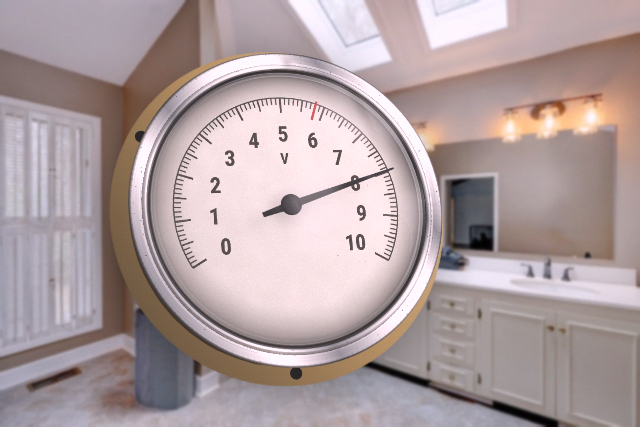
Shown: 8 V
